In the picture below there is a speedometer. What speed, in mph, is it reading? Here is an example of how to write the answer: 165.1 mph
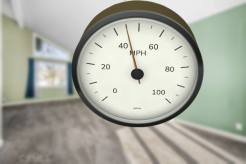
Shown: 45 mph
